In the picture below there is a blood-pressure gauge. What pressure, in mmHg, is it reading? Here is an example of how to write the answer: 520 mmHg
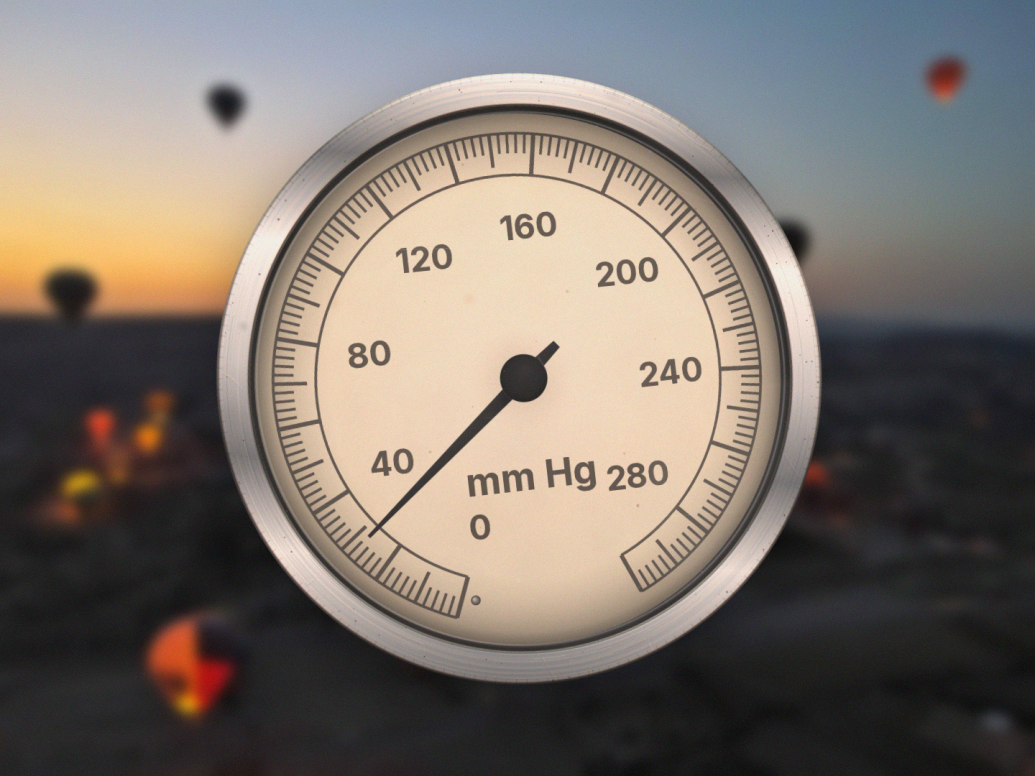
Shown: 28 mmHg
